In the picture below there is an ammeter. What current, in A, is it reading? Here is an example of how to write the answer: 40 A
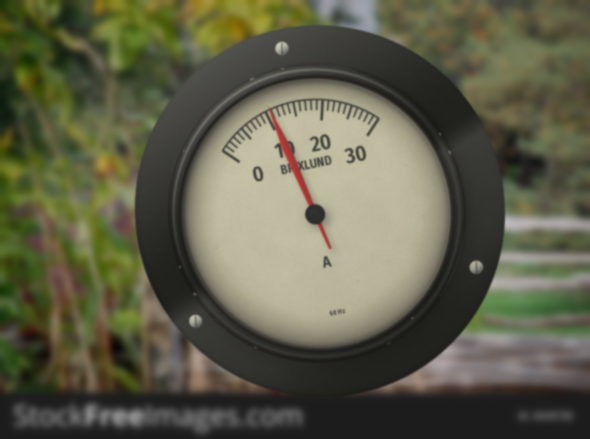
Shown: 11 A
